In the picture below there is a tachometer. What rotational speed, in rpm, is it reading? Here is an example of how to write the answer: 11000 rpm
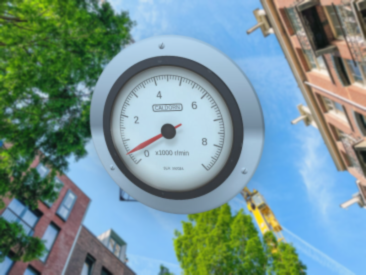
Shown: 500 rpm
